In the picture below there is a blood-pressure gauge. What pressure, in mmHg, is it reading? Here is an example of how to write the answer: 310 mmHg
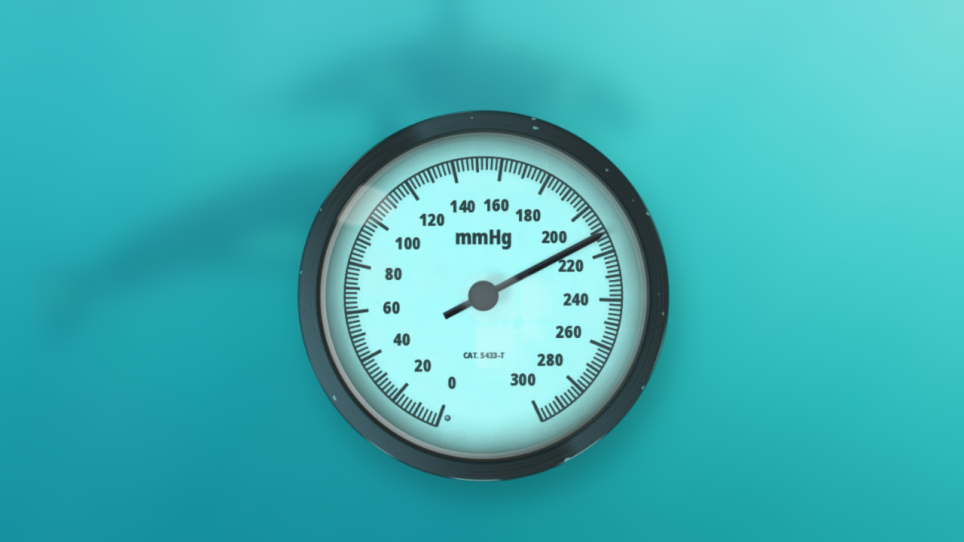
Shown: 212 mmHg
